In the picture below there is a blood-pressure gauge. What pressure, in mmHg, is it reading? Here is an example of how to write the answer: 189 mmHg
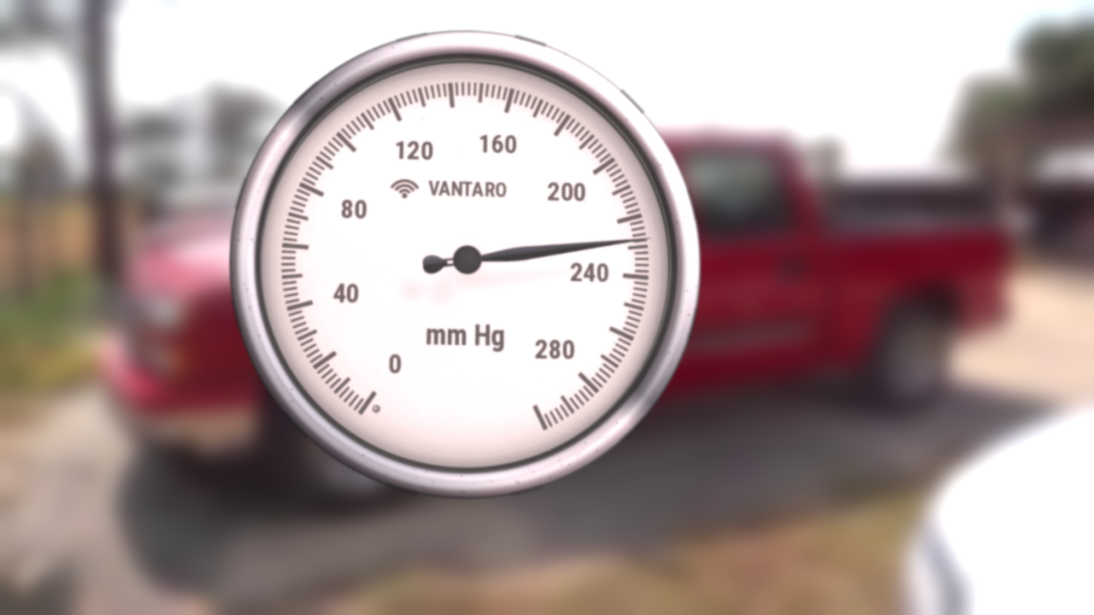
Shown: 228 mmHg
